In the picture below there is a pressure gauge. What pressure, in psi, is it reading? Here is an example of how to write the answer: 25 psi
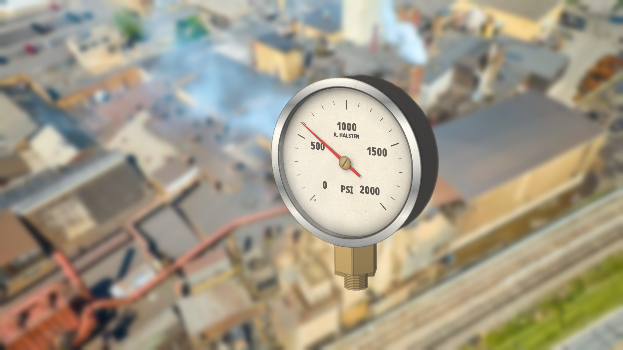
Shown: 600 psi
